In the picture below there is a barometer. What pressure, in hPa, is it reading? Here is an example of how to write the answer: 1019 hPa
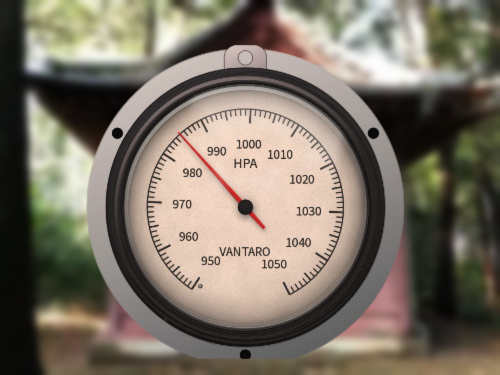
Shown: 985 hPa
